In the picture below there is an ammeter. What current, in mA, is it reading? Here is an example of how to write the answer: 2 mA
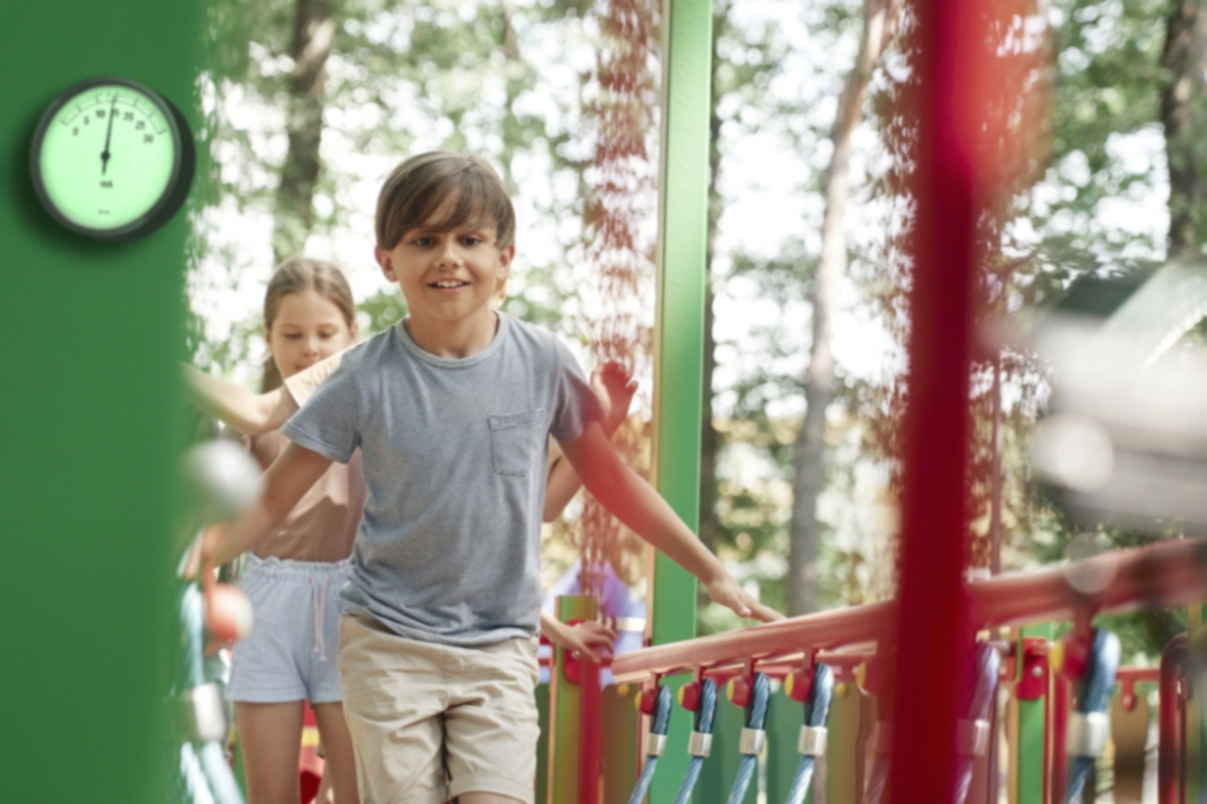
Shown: 15 mA
